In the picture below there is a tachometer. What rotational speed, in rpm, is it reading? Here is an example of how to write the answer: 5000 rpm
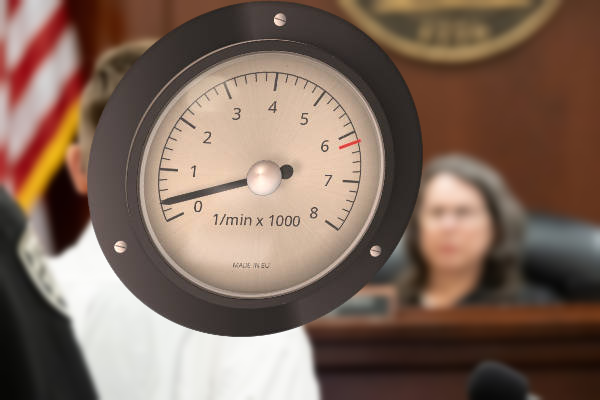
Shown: 400 rpm
